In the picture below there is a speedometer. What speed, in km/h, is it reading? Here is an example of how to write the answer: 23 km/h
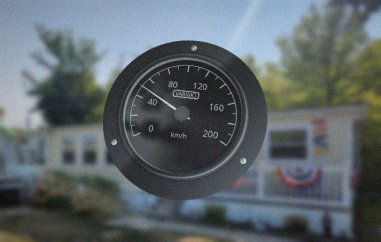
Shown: 50 km/h
